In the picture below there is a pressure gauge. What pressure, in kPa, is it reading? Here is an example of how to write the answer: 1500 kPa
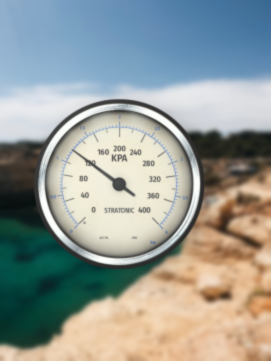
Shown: 120 kPa
